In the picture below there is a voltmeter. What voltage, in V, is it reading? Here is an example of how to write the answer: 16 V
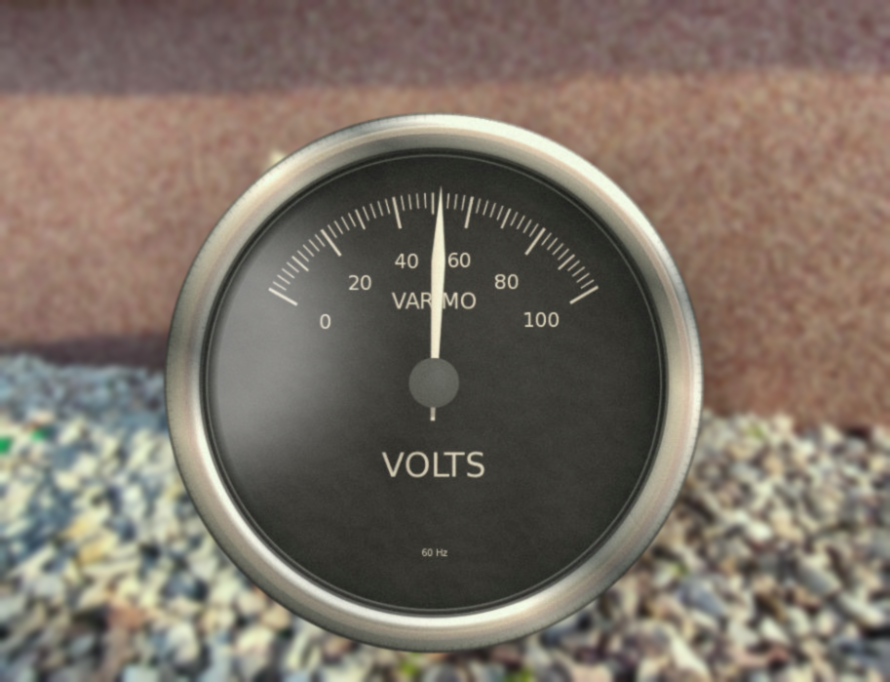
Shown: 52 V
